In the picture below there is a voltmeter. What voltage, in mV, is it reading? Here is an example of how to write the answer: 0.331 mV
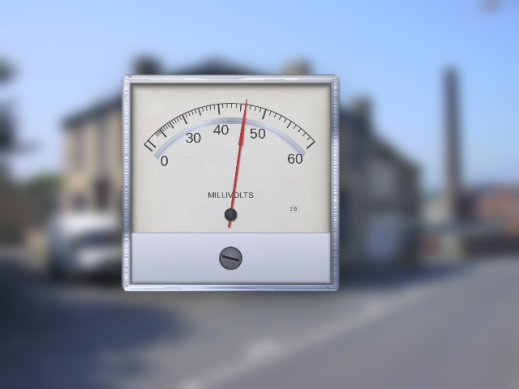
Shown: 46 mV
